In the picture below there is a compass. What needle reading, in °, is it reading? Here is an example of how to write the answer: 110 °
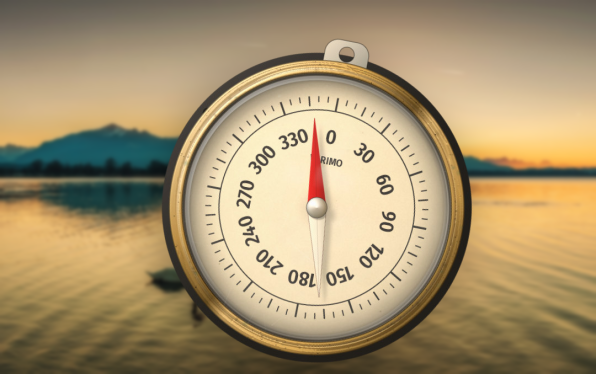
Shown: 347.5 °
